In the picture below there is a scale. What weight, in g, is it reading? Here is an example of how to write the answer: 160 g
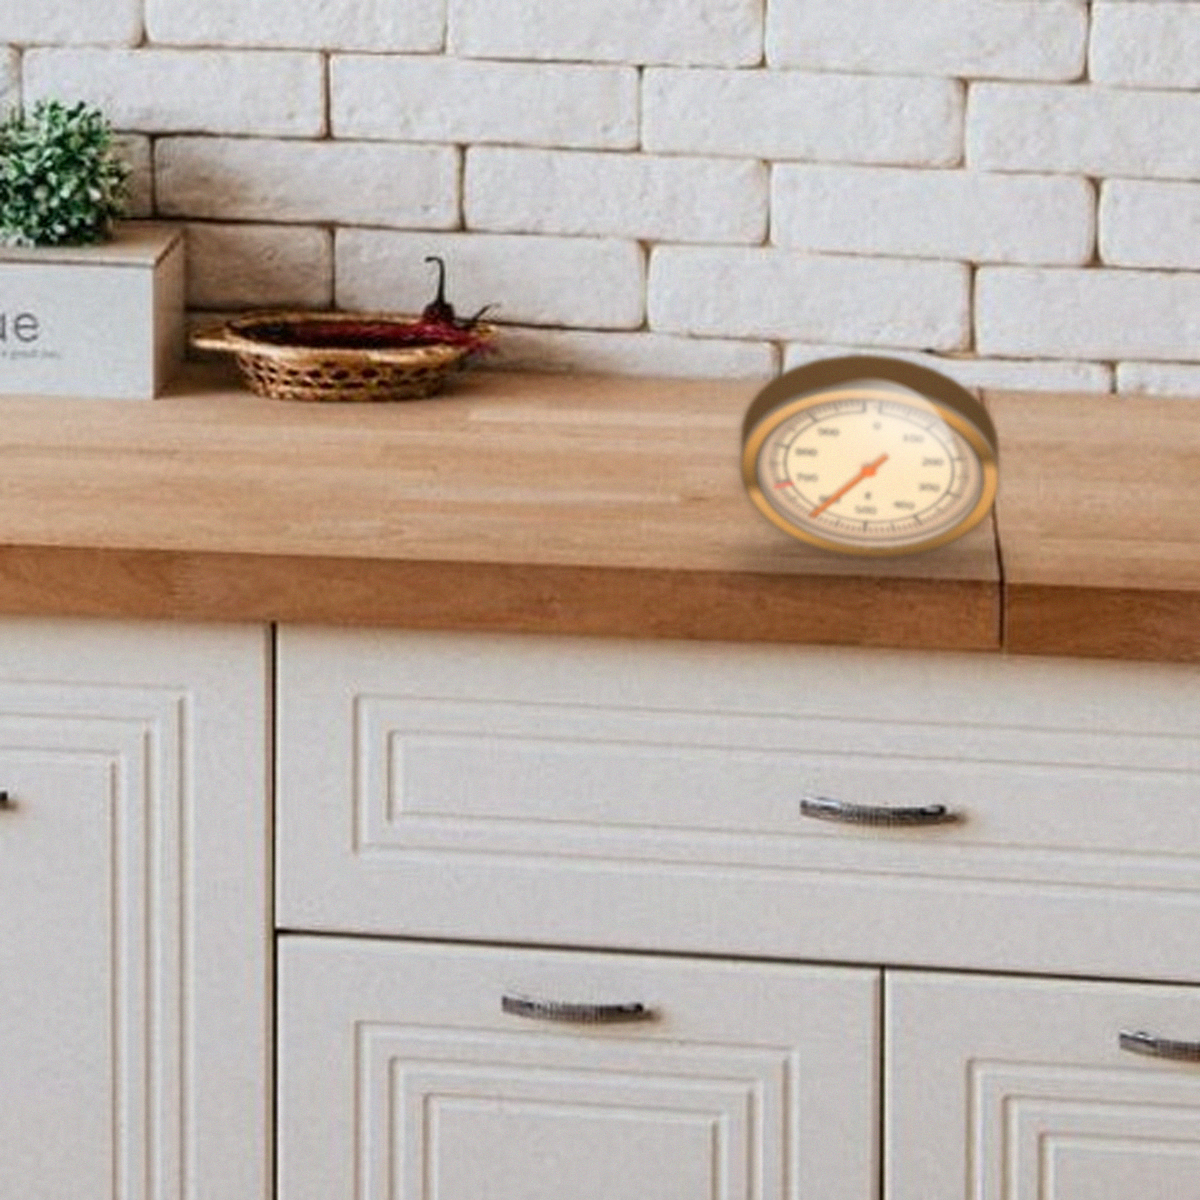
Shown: 600 g
